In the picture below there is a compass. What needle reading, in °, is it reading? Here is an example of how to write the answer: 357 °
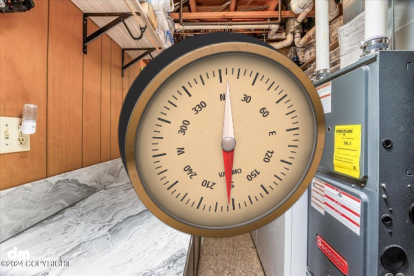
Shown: 185 °
